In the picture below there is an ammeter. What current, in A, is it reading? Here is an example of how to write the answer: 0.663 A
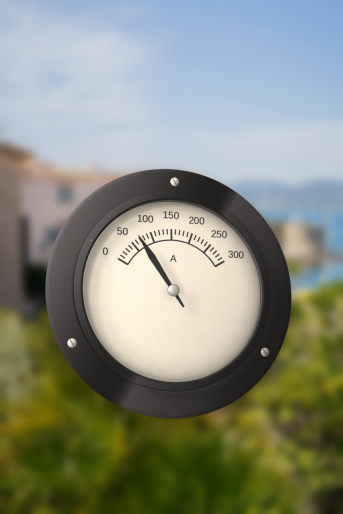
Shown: 70 A
